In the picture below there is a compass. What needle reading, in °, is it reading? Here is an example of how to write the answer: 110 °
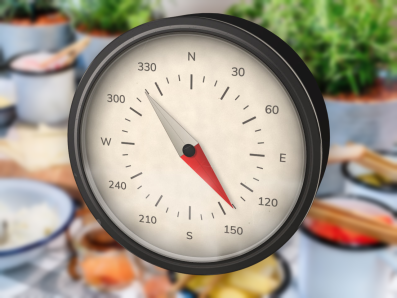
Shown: 140 °
